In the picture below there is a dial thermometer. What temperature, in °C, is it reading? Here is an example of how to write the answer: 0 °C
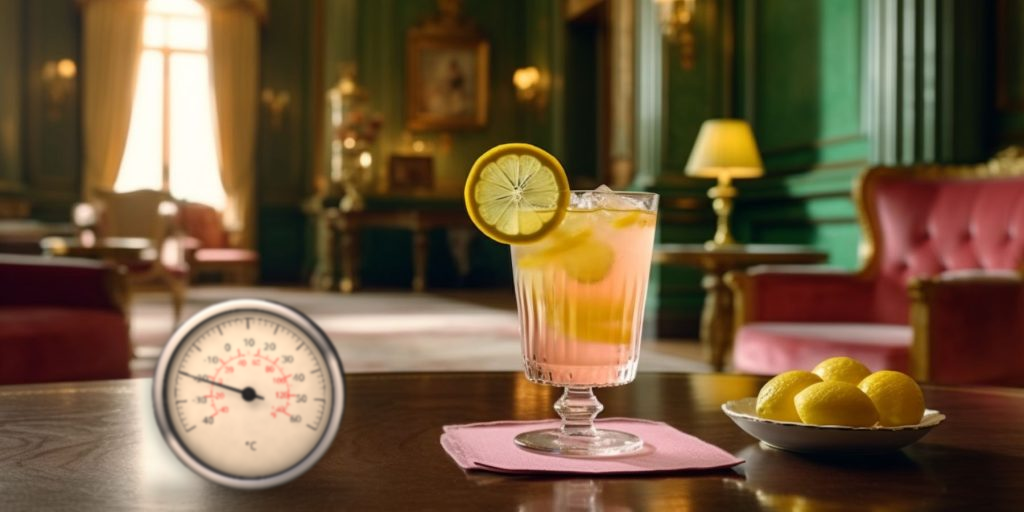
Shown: -20 °C
